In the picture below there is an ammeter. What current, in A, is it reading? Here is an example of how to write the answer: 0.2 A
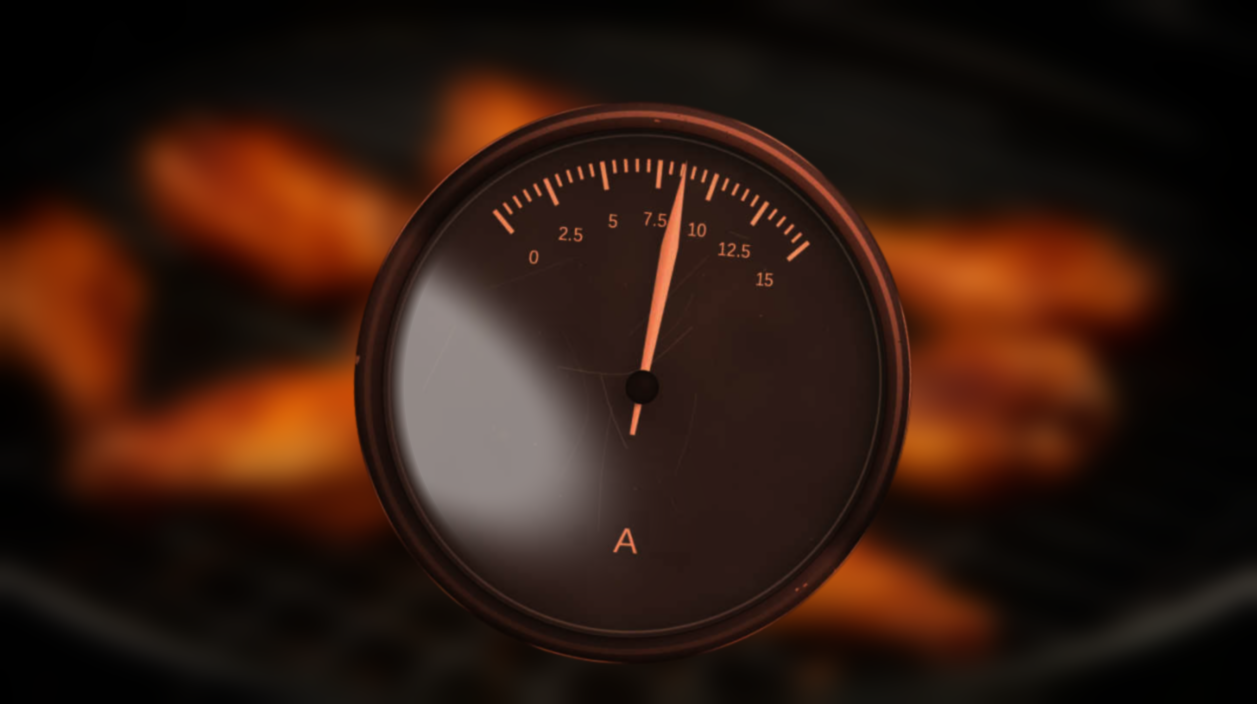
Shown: 8.5 A
